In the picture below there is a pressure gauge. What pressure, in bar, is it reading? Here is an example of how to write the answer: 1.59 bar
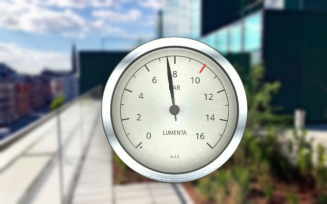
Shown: 7.5 bar
